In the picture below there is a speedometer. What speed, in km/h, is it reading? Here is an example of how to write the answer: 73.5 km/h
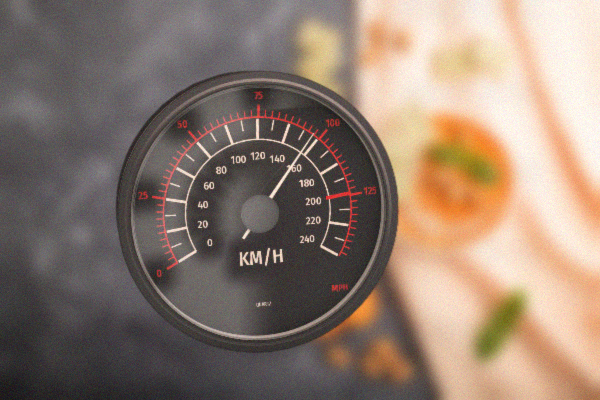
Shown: 155 km/h
